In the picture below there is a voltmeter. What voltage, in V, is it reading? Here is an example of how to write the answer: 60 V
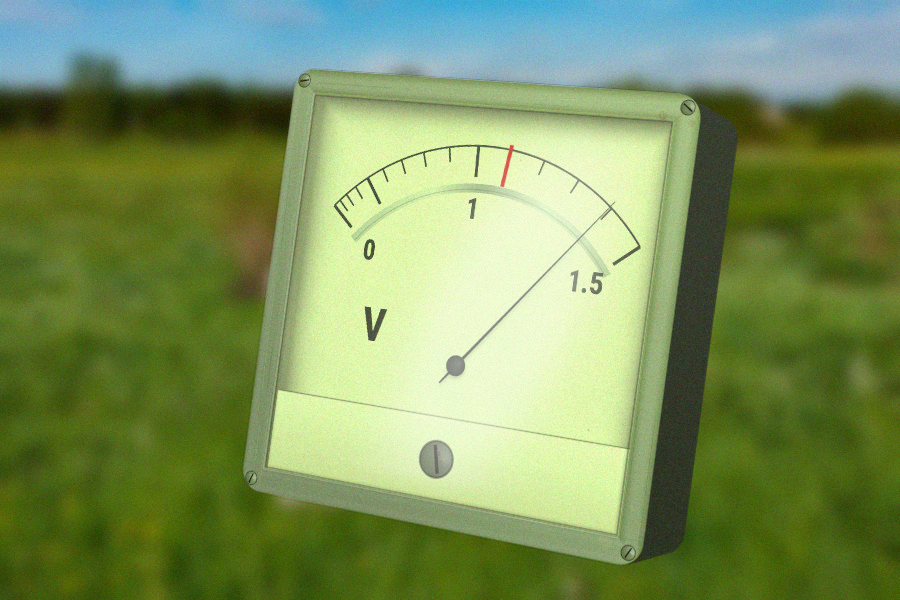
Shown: 1.4 V
